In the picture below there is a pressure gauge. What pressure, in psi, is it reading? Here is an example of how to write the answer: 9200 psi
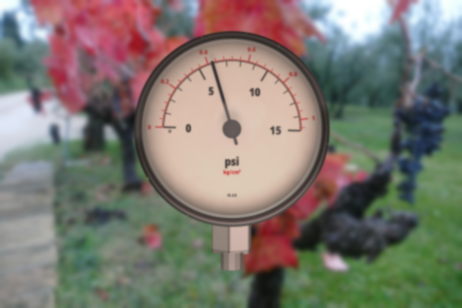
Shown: 6 psi
